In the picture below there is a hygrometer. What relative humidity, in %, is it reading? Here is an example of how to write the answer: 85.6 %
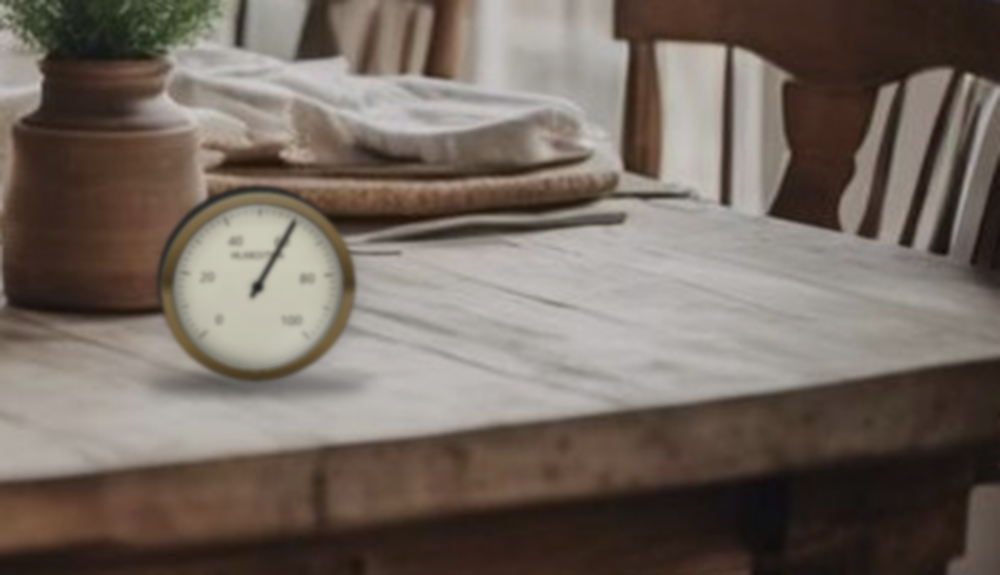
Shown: 60 %
